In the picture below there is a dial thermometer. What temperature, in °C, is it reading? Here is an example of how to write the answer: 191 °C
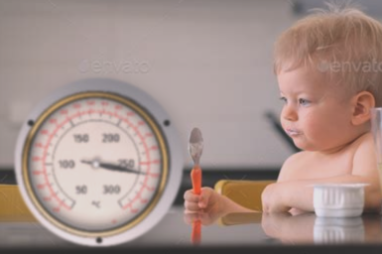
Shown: 260 °C
